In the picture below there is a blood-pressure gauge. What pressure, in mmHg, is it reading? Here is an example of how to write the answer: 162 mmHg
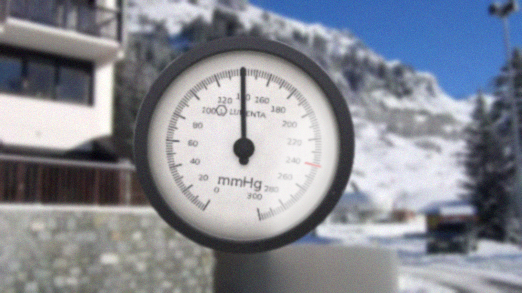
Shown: 140 mmHg
